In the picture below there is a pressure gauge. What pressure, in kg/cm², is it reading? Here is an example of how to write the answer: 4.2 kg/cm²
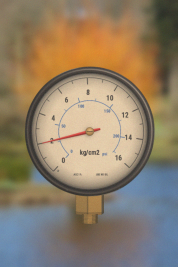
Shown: 2 kg/cm²
